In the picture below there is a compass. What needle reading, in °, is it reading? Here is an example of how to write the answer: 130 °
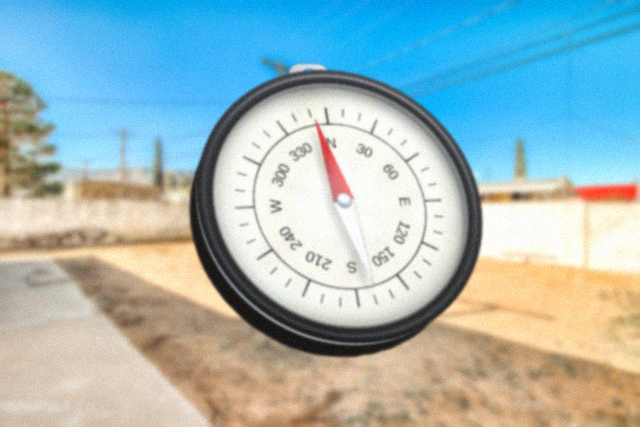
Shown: 350 °
